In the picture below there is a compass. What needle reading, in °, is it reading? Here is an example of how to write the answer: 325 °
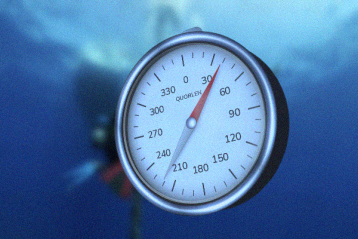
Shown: 40 °
